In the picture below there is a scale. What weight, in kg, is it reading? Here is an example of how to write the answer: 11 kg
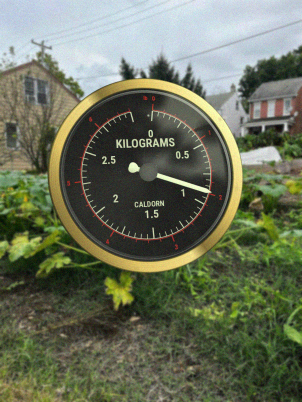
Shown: 0.9 kg
